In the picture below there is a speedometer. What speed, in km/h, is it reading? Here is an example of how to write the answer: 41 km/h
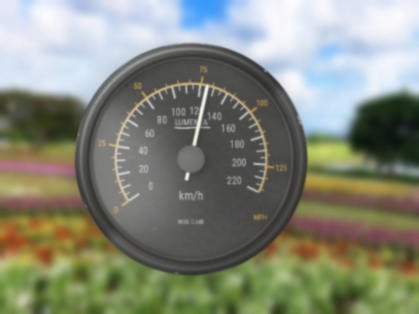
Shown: 125 km/h
